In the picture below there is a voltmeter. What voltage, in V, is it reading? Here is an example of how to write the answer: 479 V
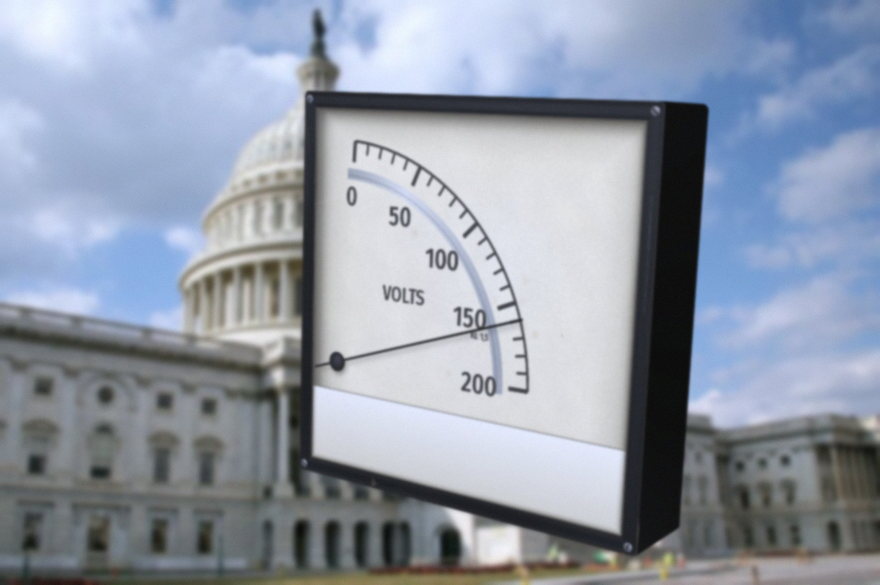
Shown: 160 V
